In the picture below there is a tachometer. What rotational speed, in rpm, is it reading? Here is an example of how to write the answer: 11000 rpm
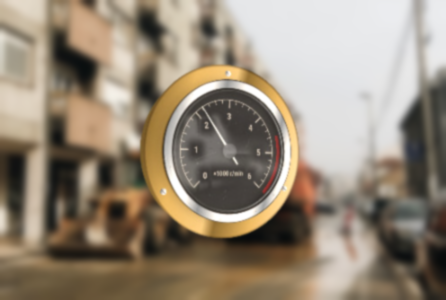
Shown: 2200 rpm
